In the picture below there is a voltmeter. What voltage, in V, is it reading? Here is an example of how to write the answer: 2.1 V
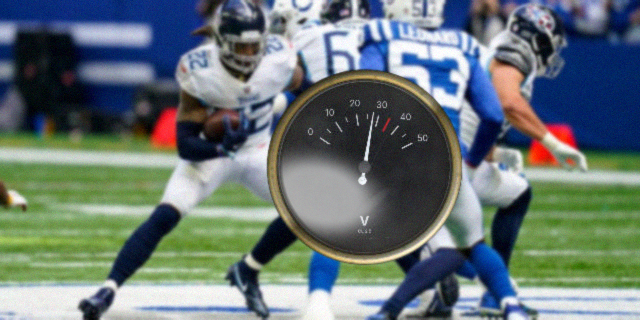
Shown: 27.5 V
